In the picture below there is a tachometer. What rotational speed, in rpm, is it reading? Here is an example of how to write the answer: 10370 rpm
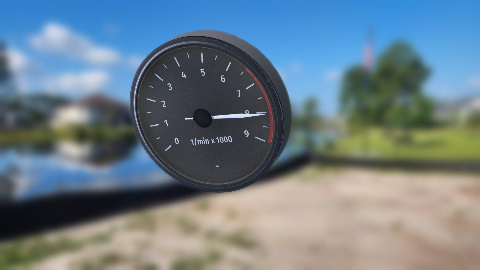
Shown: 8000 rpm
